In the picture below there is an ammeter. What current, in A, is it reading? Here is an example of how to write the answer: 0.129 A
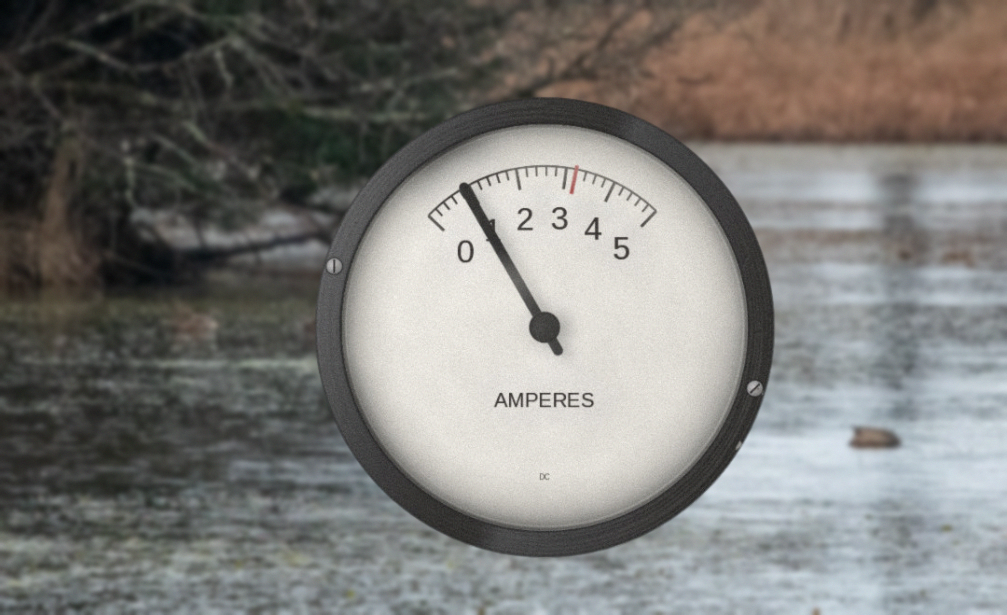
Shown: 0.9 A
